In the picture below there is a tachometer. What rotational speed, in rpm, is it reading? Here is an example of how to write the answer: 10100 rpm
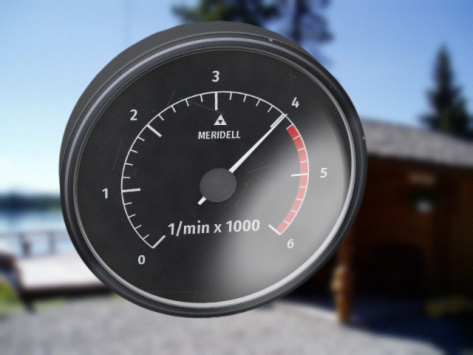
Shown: 4000 rpm
